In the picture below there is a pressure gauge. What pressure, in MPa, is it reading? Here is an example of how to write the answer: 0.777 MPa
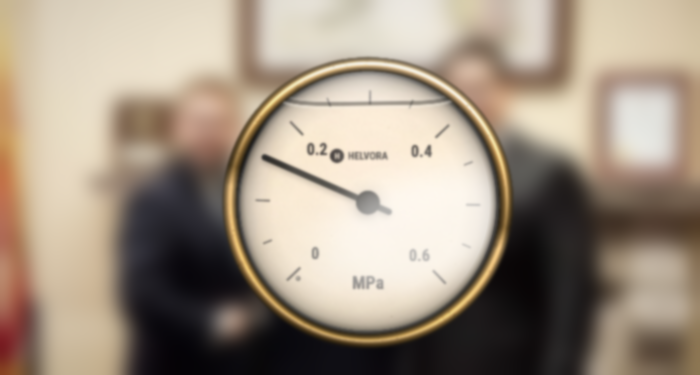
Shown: 0.15 MPa
